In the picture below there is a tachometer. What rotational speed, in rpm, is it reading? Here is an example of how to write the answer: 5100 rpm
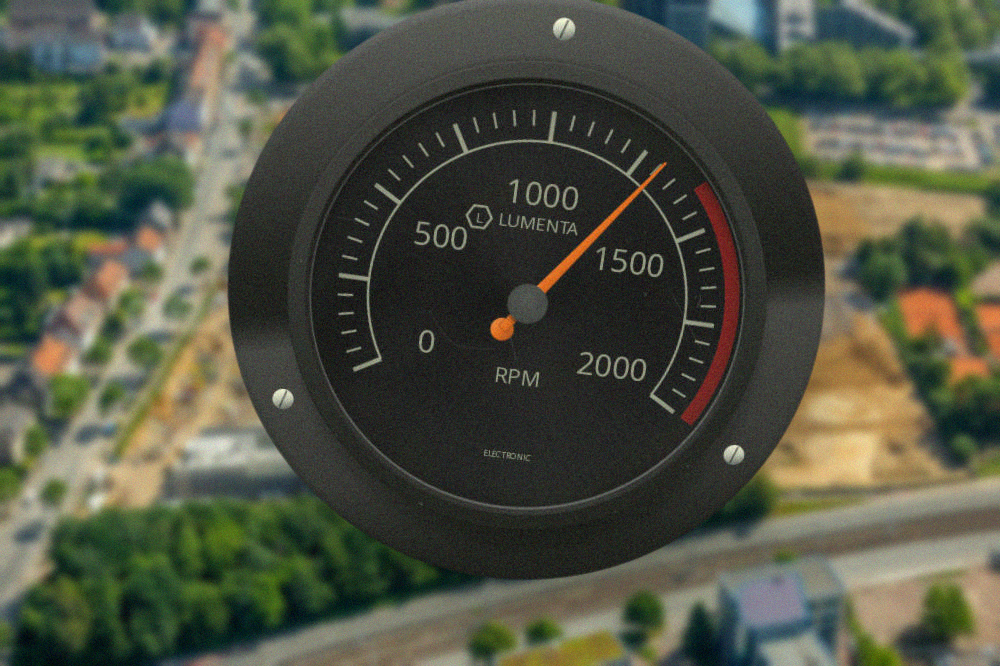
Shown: 1300 rpm
